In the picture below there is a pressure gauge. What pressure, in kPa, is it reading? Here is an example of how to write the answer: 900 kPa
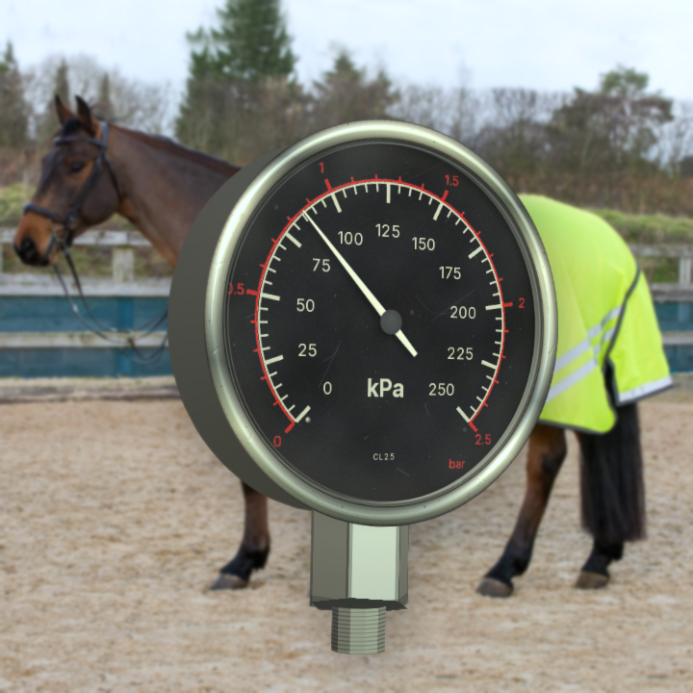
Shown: 85 kPa
